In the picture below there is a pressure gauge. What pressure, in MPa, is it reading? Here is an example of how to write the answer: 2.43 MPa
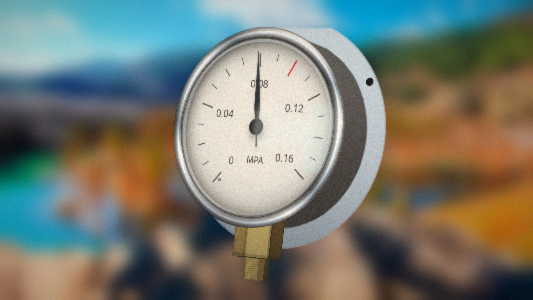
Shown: 0.08 MPa
